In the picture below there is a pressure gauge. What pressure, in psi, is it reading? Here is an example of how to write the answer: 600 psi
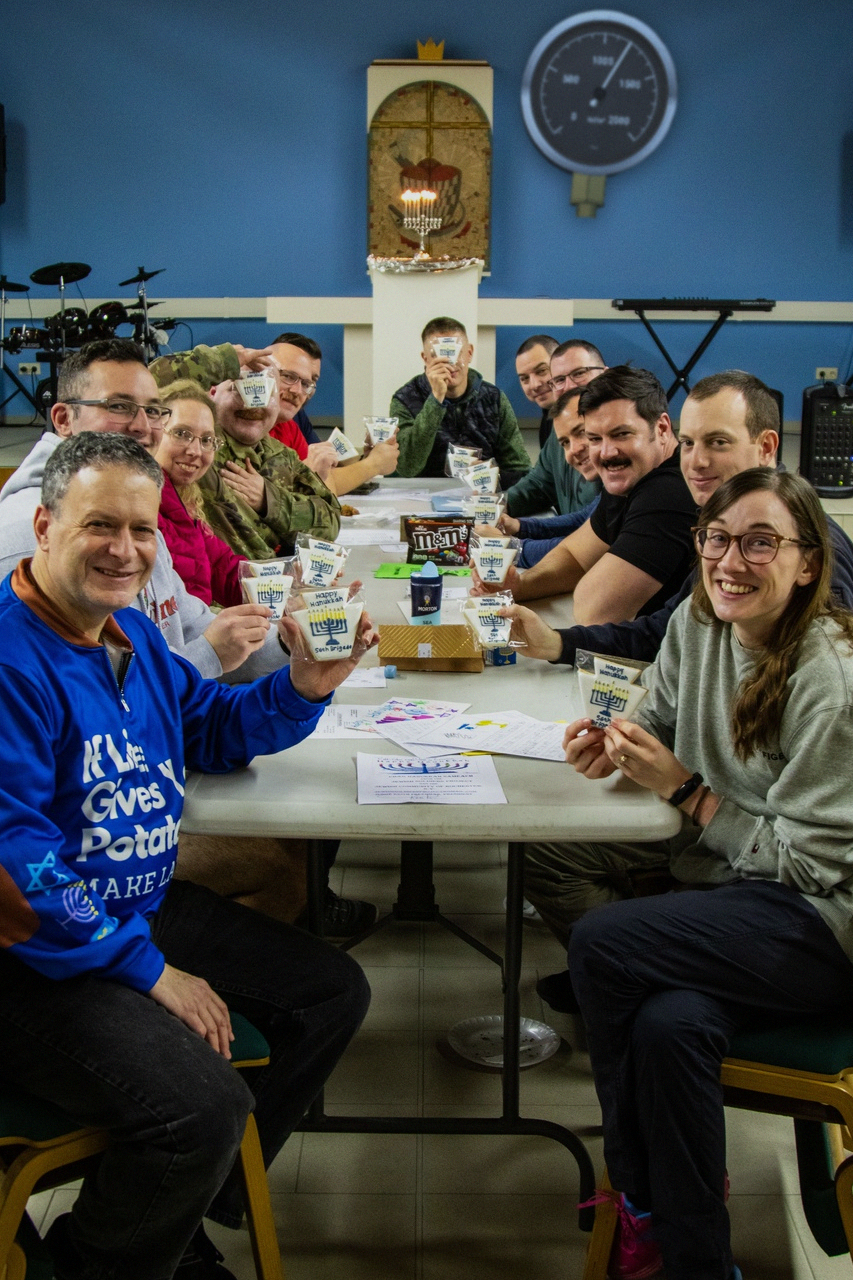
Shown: 1200 psi
